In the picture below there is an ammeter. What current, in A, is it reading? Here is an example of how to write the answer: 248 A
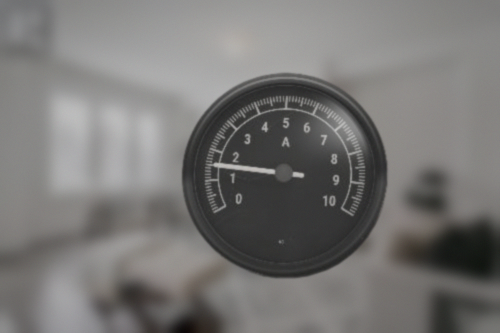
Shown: 1.5 A
